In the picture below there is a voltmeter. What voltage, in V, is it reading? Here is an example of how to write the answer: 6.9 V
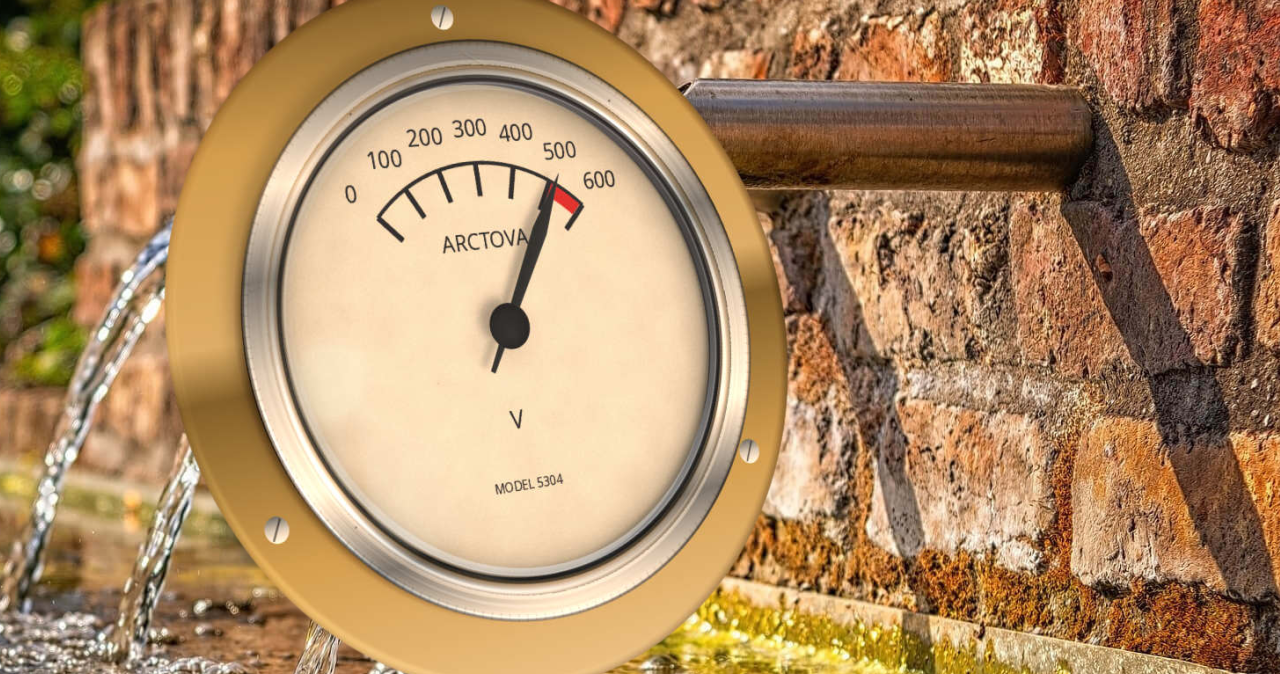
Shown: 500 V
